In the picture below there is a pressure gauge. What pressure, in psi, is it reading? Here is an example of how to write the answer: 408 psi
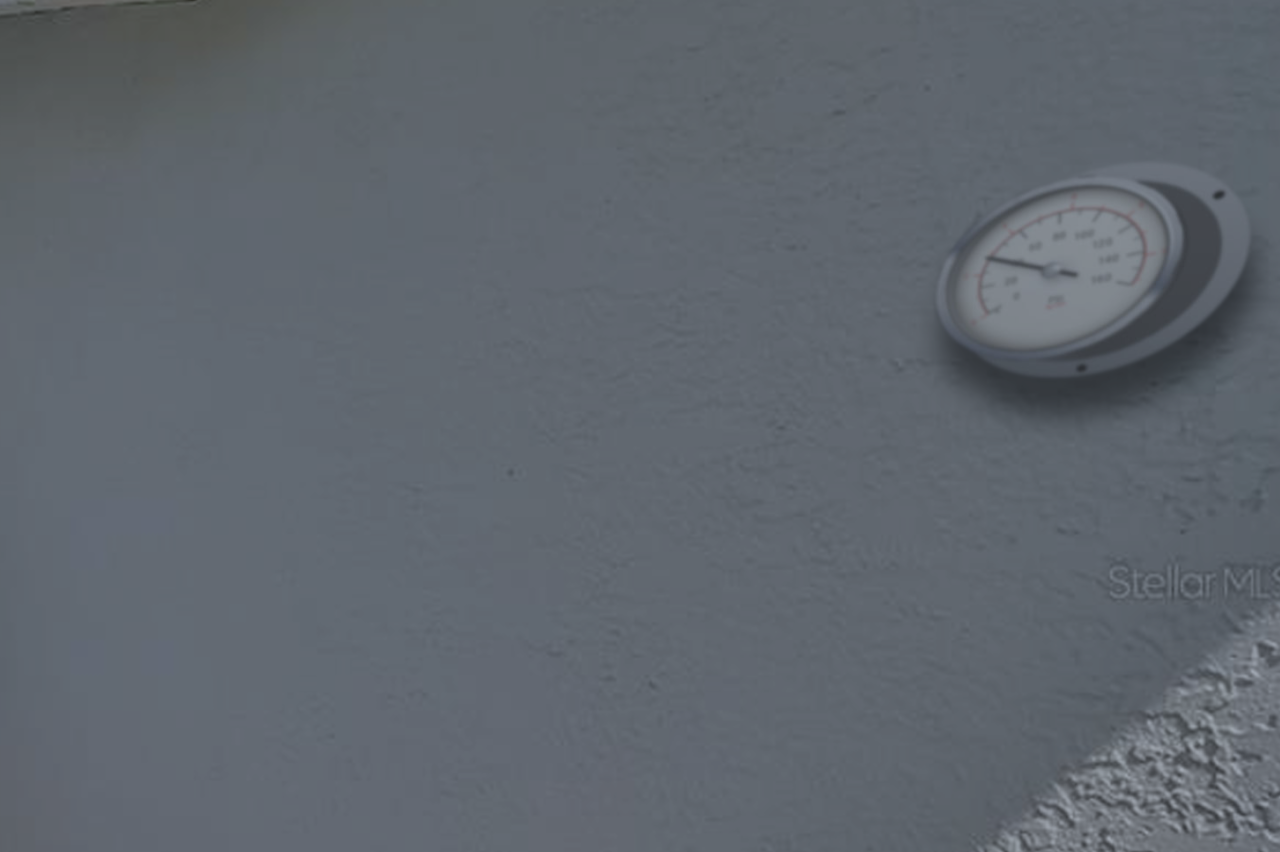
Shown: 40 psi
